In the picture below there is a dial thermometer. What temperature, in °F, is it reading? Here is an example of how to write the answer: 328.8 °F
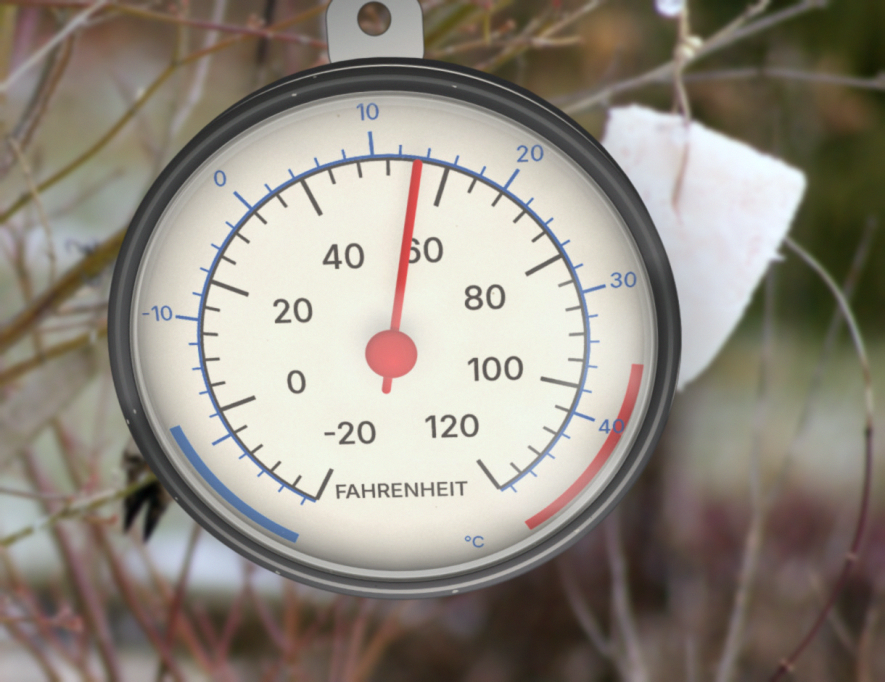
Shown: 56 °F
